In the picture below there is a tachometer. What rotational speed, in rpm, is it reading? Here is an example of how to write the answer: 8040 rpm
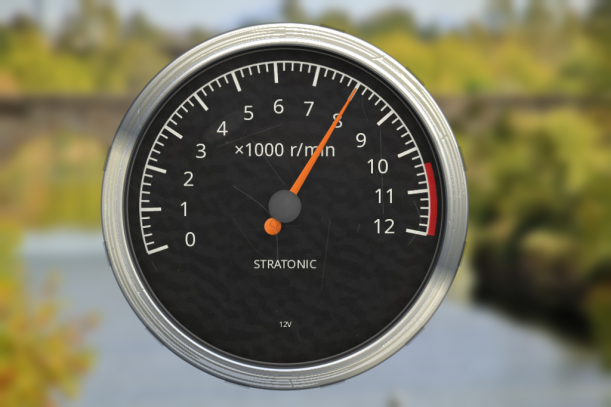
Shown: 8000 rpm
